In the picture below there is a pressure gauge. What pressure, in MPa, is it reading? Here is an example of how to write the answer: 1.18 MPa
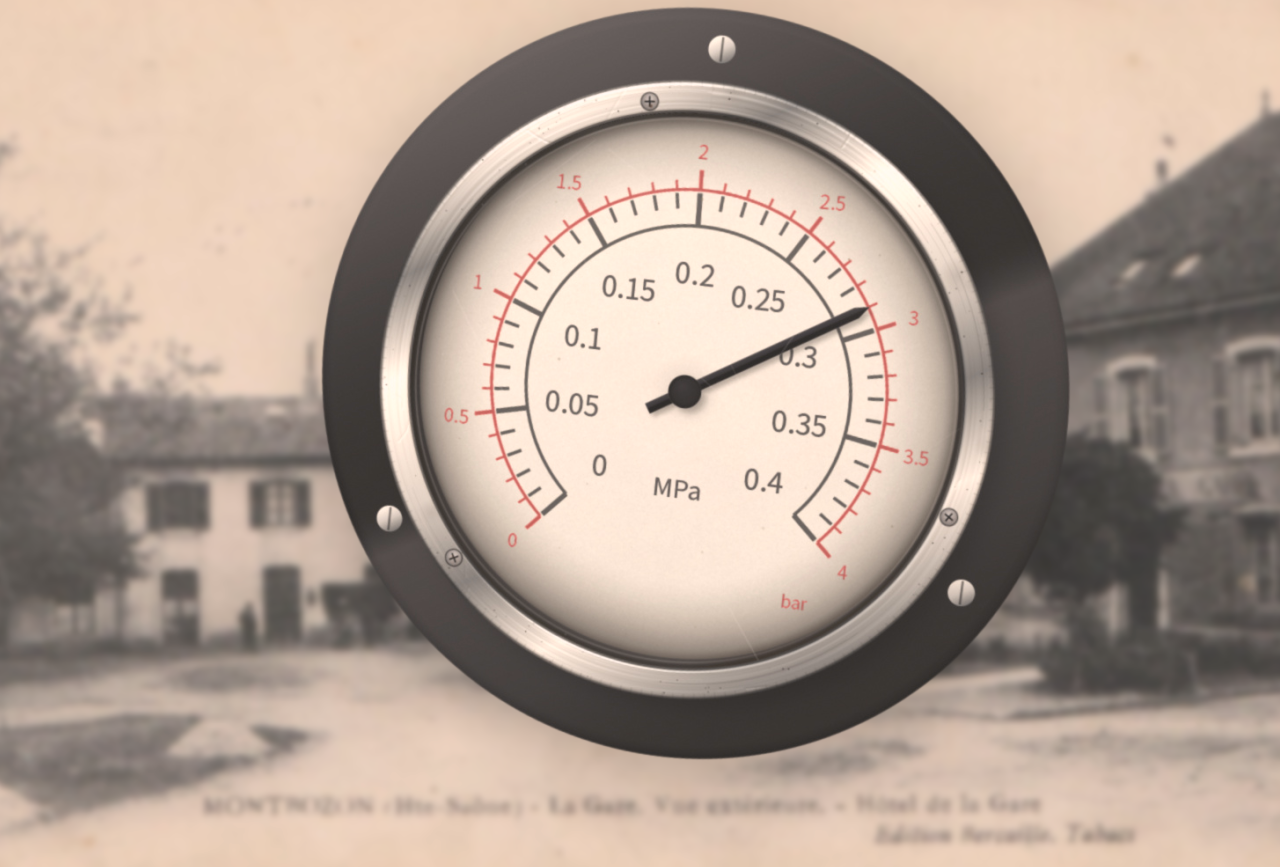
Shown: 0.29 MPa
